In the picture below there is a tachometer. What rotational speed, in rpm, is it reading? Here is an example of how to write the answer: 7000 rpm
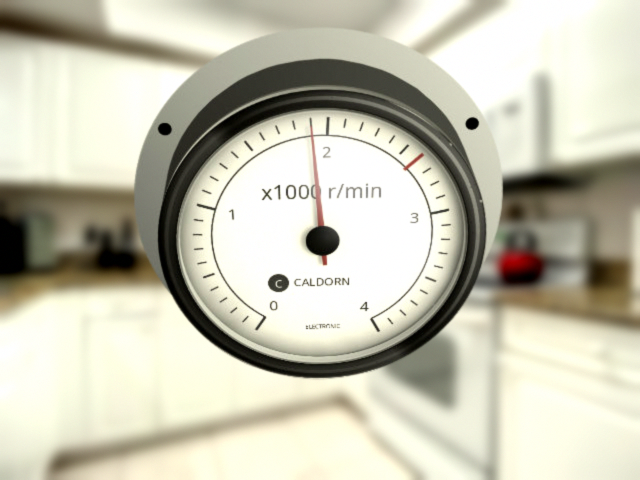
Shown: 1900 rpm
